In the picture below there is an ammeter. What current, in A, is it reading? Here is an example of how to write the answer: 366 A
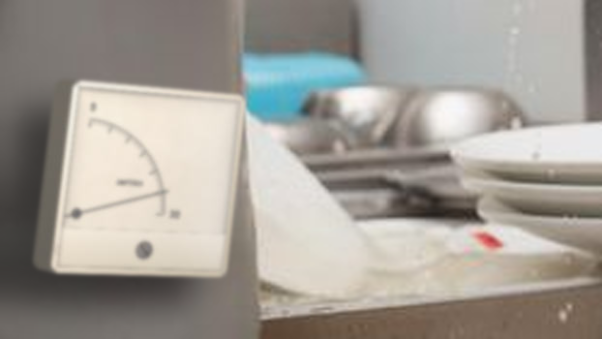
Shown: 25 A
